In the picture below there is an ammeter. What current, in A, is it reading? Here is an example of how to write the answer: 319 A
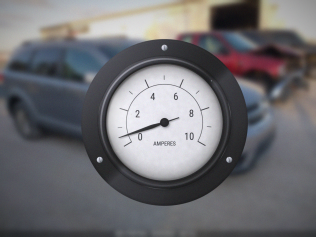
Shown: 0.5 A
